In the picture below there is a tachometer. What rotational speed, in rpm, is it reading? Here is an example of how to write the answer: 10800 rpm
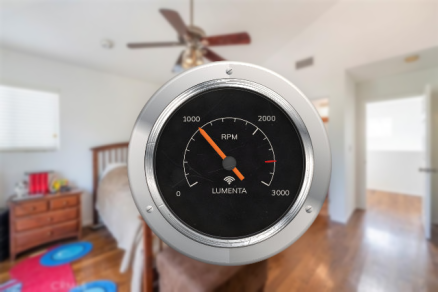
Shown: 1000 rpm
